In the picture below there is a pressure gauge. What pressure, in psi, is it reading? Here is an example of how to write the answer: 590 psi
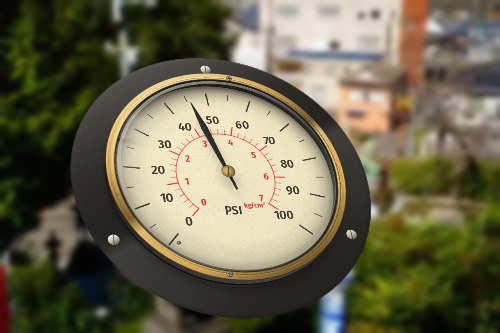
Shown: 45 psi
